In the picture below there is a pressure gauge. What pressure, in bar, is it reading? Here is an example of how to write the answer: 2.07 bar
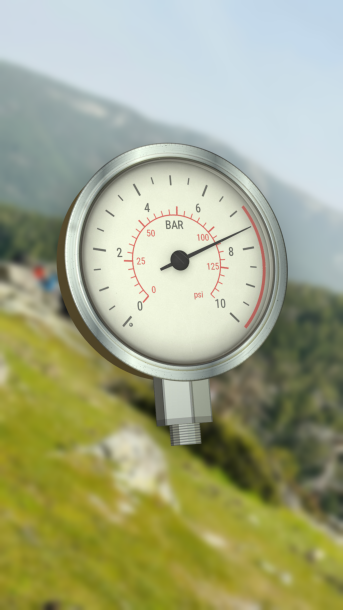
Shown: 7.5 bar
